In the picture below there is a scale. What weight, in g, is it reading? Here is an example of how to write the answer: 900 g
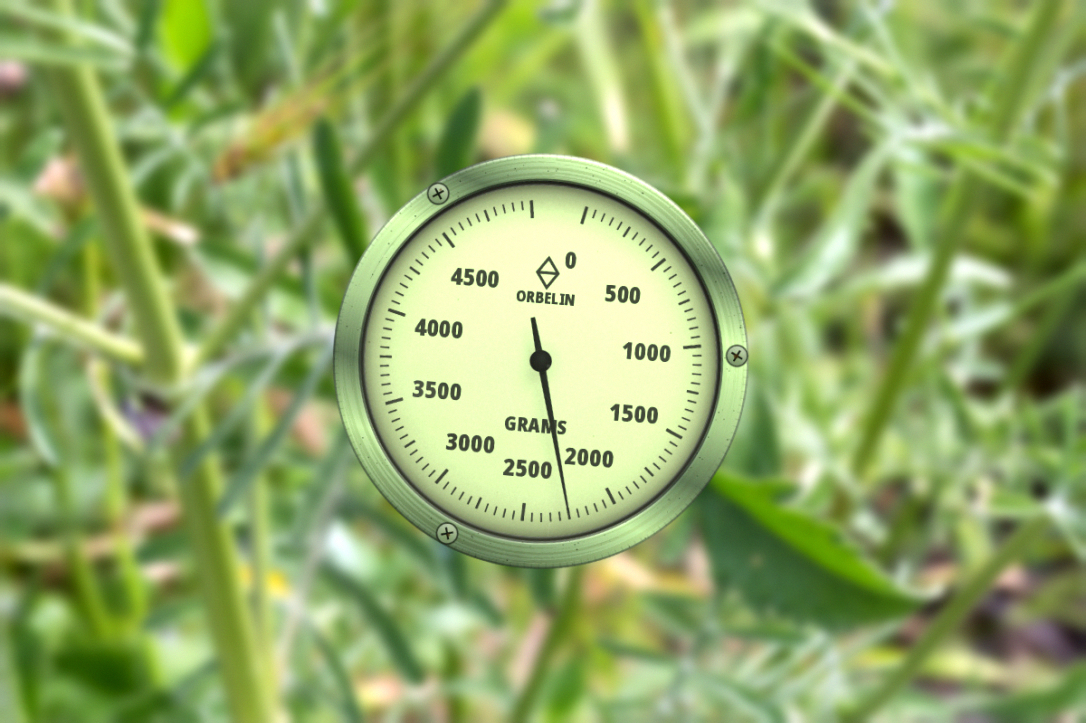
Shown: 2250 g
